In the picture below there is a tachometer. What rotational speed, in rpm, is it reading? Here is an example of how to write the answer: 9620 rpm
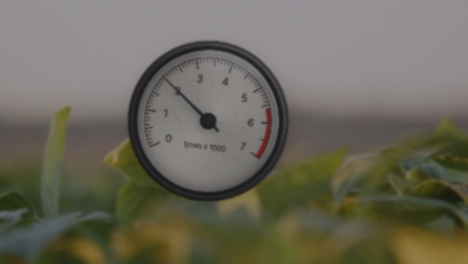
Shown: 2000 rpm
